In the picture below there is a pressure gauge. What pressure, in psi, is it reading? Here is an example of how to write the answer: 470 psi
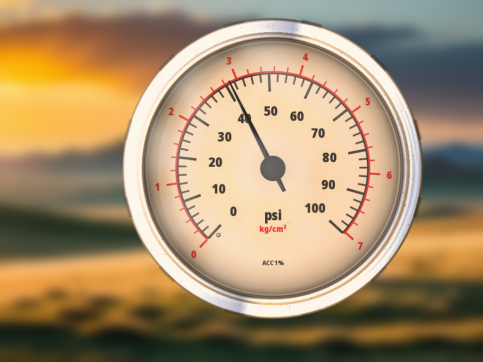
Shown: 41 psi
